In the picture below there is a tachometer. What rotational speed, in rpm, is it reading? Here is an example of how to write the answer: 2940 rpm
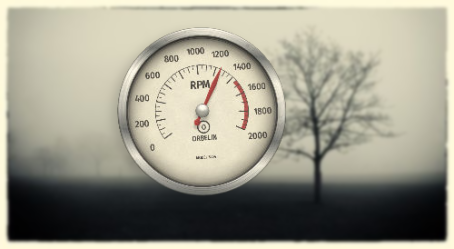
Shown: 1250 rpm
